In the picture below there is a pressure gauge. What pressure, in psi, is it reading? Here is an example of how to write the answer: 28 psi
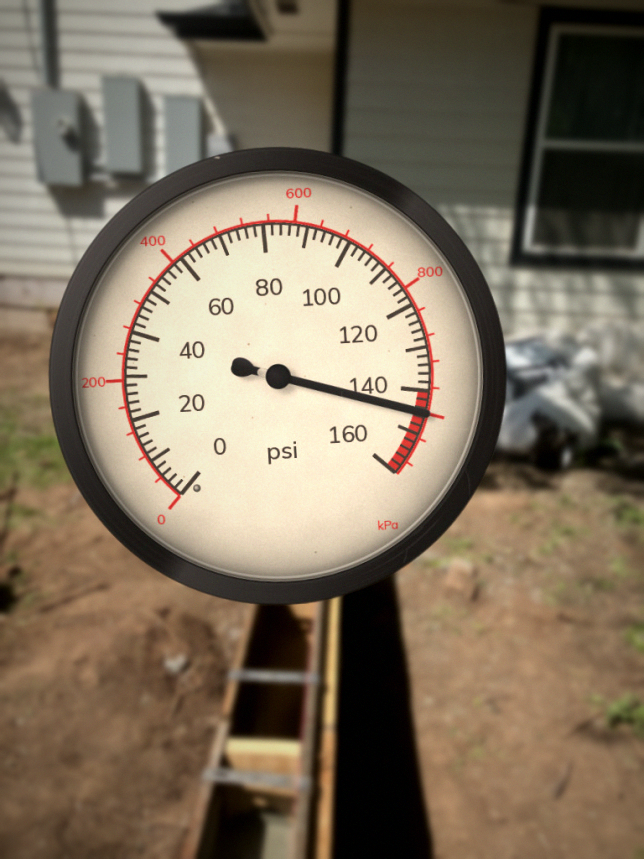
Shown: 145 psi
